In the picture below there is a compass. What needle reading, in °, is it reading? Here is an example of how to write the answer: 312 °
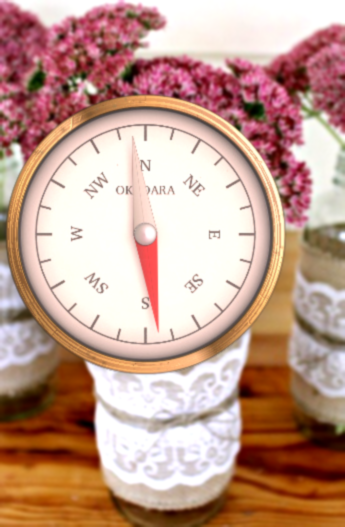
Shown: 172.5 °
